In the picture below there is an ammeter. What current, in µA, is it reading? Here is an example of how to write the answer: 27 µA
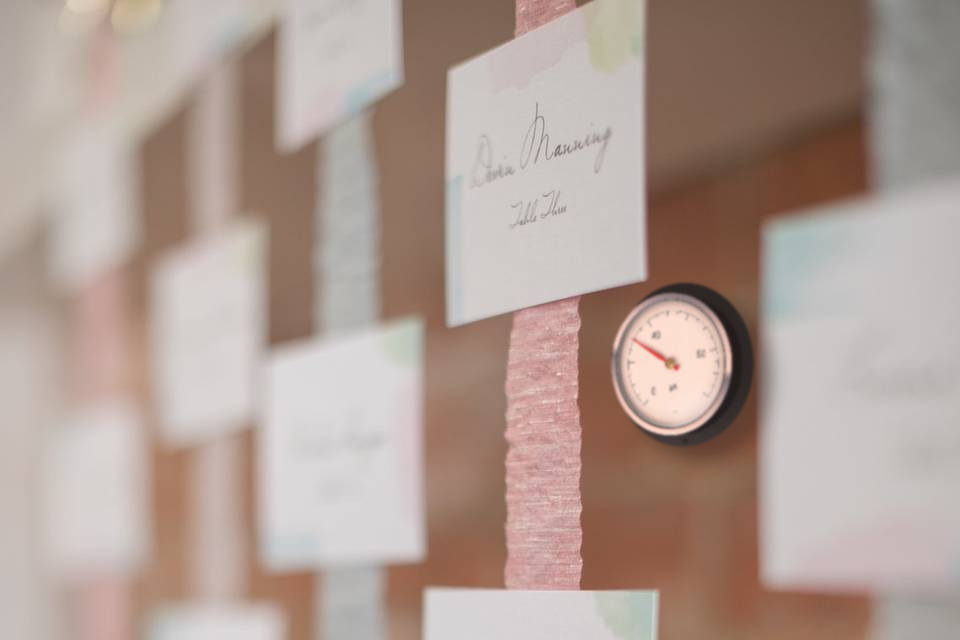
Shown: 30 µA
